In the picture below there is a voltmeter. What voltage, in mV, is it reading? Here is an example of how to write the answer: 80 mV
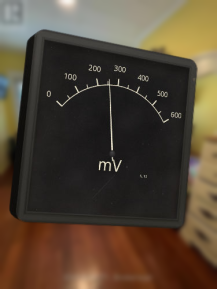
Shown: 250 mV
